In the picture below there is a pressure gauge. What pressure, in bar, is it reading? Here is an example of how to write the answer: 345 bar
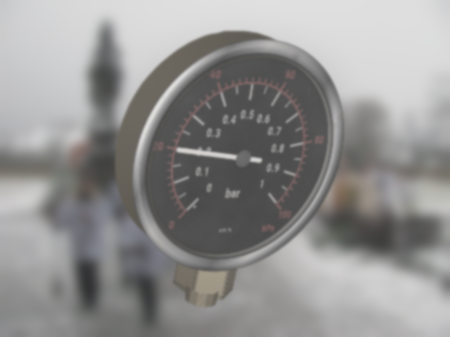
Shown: 0.2 bar
